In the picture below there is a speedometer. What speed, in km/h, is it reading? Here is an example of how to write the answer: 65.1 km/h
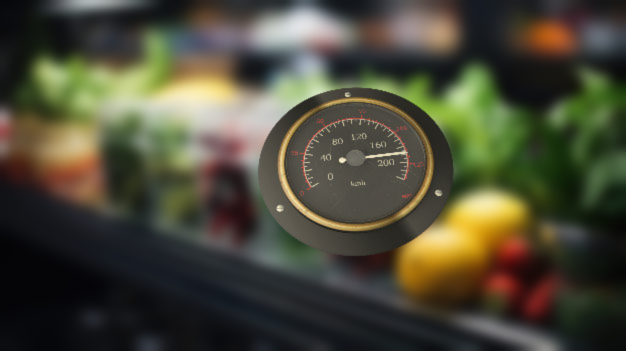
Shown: 190 km/h
